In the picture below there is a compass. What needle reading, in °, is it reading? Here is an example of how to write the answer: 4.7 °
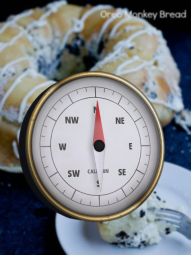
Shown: 0 °
